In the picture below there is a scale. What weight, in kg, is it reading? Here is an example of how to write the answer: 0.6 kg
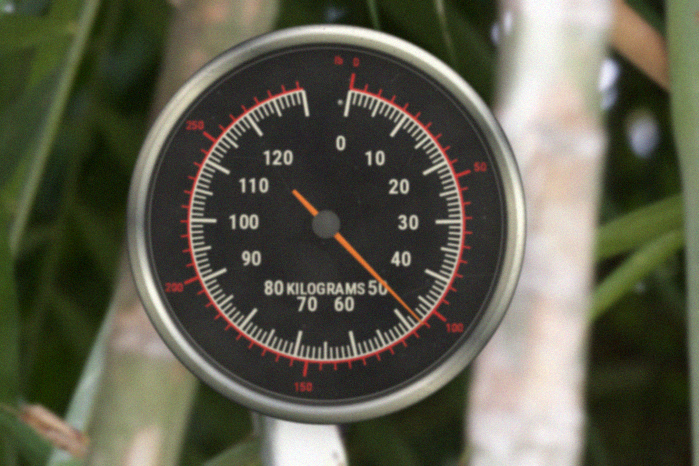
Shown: 48 kg
